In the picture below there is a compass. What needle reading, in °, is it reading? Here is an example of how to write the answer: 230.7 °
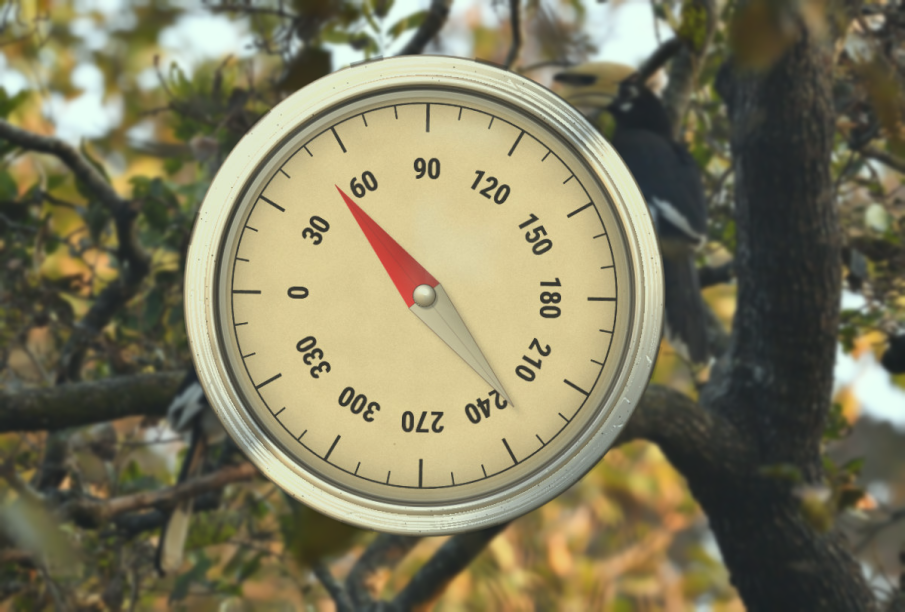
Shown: 50 °
